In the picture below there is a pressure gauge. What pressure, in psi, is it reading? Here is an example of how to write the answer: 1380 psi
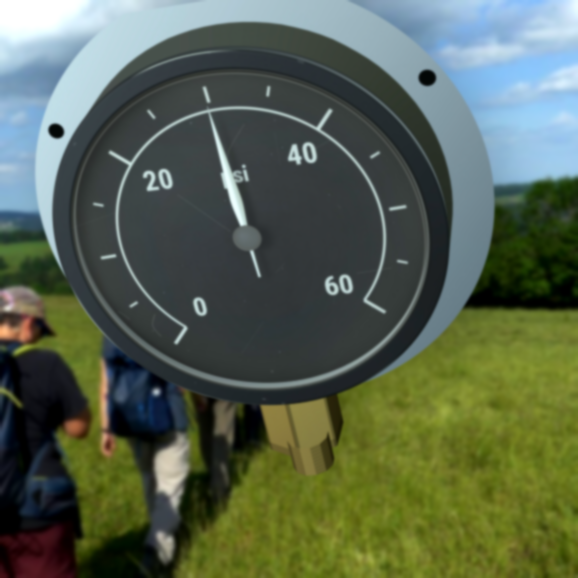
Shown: 30 psi
